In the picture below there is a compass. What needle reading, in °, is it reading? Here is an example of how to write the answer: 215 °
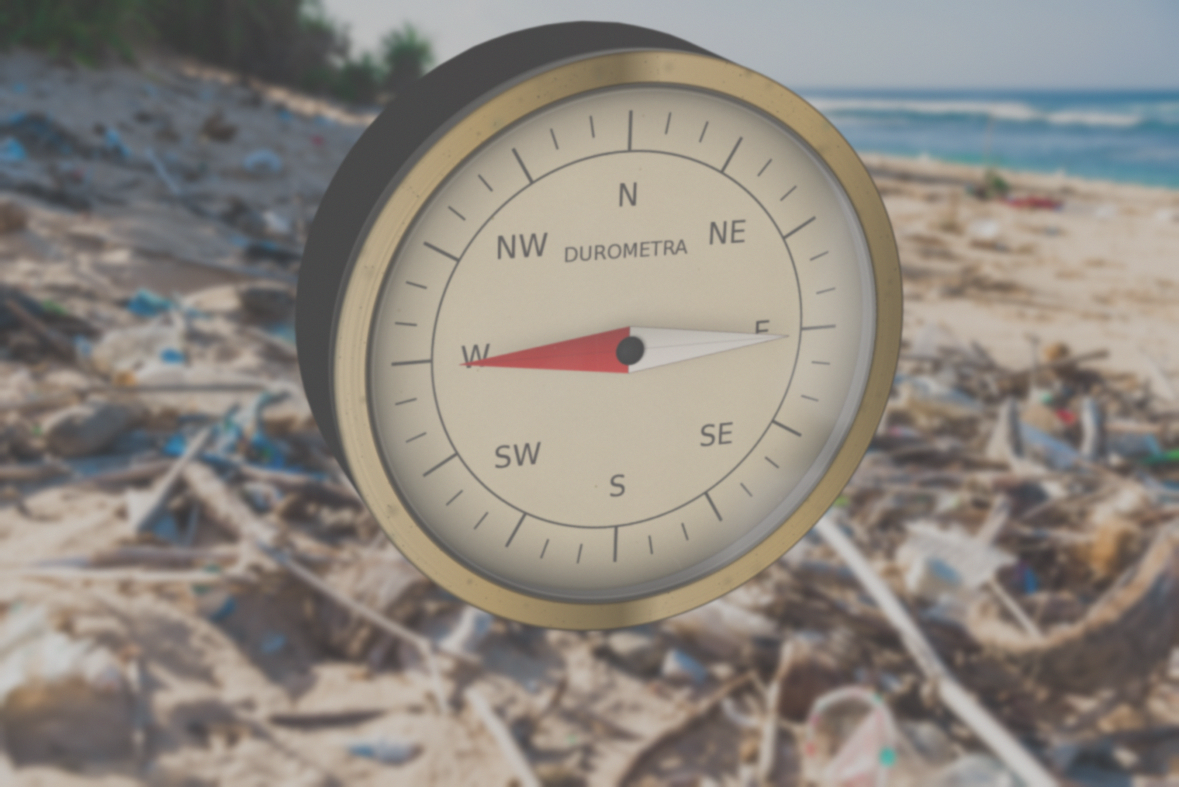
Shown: 270 °
